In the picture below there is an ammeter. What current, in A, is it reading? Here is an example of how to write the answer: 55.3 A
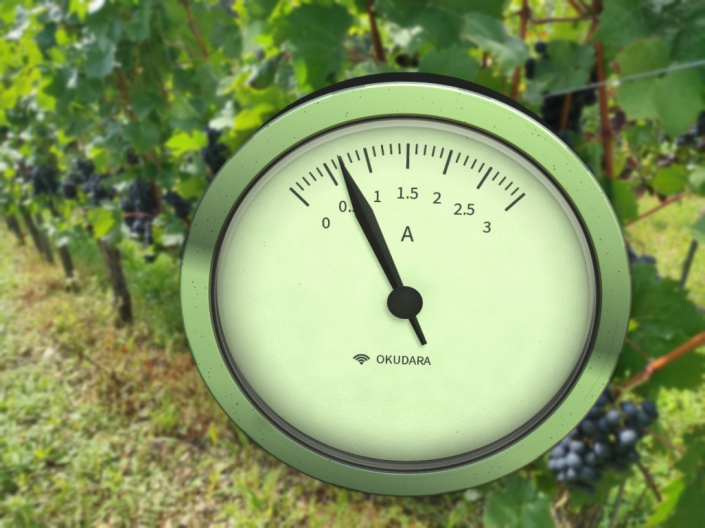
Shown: 0.7 A
